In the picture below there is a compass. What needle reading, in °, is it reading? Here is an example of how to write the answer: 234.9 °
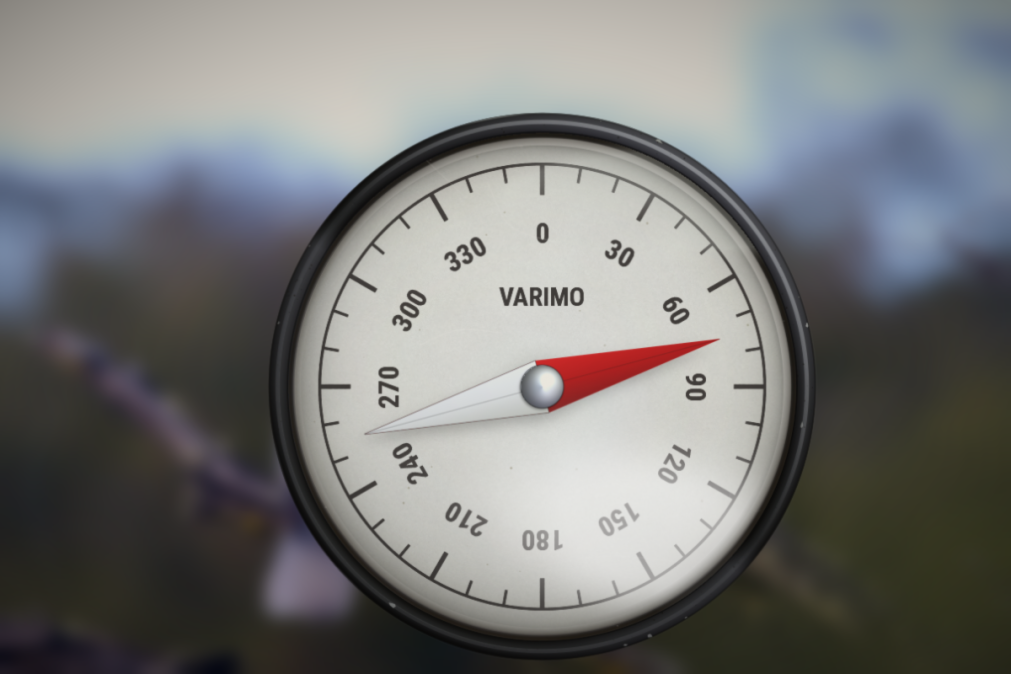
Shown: 75 °
